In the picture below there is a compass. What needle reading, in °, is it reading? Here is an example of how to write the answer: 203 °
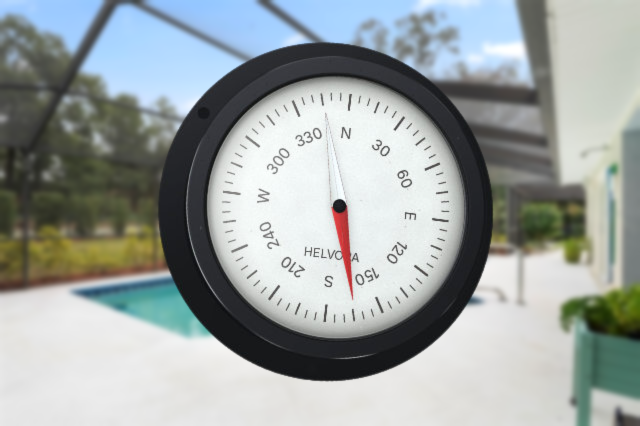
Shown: 165 °
